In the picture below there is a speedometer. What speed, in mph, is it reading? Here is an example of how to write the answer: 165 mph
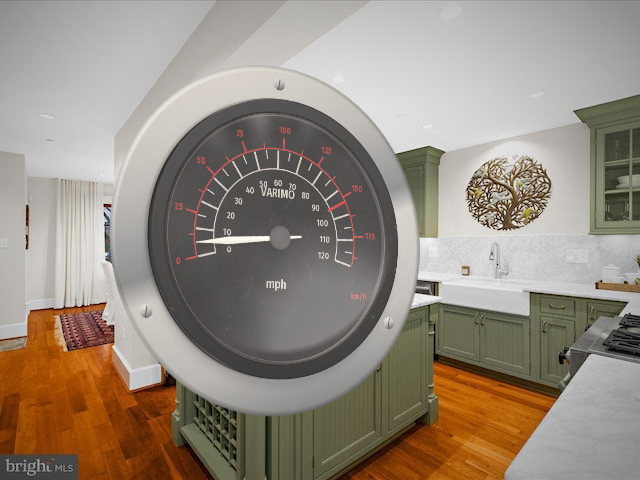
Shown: 5 mph
